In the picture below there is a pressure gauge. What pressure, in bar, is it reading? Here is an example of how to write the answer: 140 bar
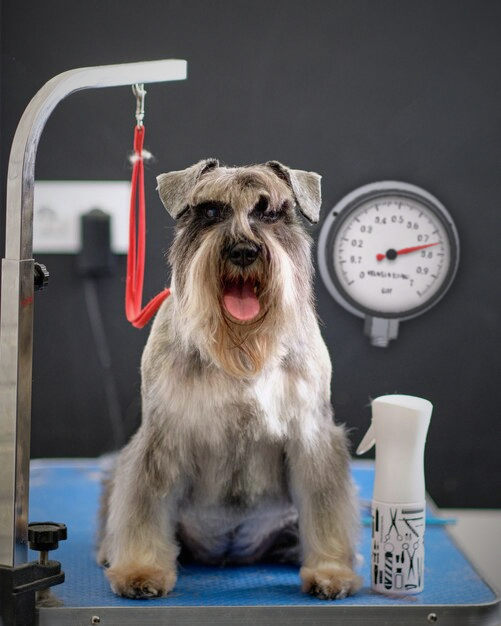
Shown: 0.75 bar
